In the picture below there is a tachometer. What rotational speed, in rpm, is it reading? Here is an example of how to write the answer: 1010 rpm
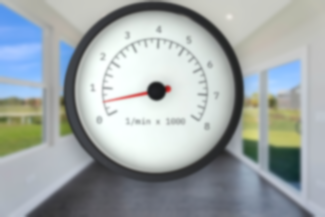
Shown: 500 rpm
